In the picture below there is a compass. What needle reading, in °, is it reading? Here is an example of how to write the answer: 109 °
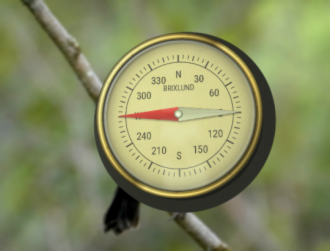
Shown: 270 °
